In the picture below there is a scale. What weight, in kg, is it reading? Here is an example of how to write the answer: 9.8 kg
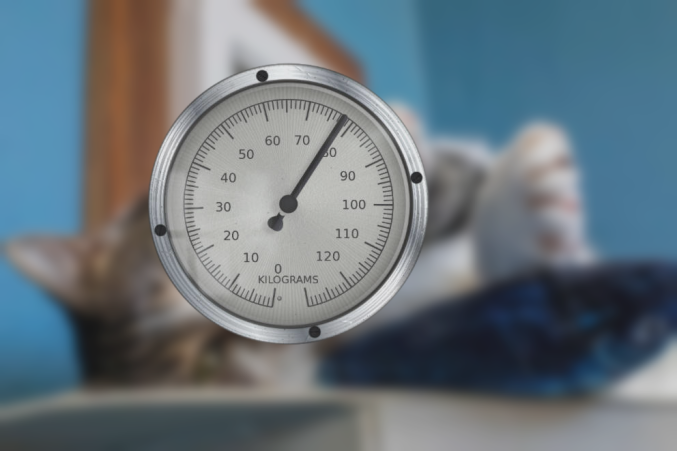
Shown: 78 kg
